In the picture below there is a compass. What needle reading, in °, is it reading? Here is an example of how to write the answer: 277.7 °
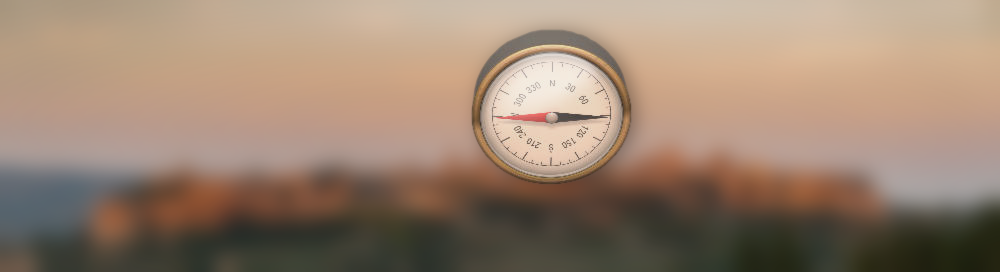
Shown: 270 °
